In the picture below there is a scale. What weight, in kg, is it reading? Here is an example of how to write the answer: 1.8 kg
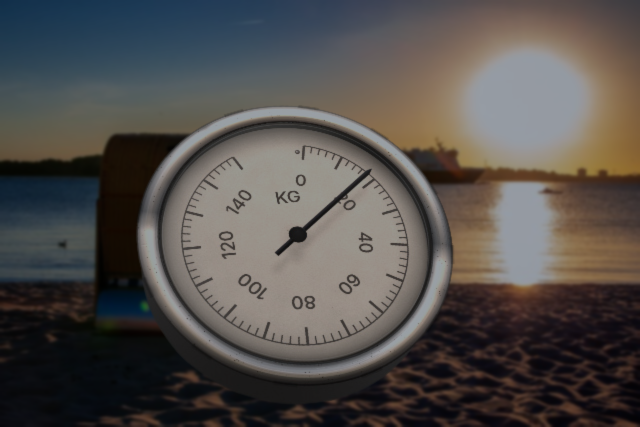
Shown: 18 kg
